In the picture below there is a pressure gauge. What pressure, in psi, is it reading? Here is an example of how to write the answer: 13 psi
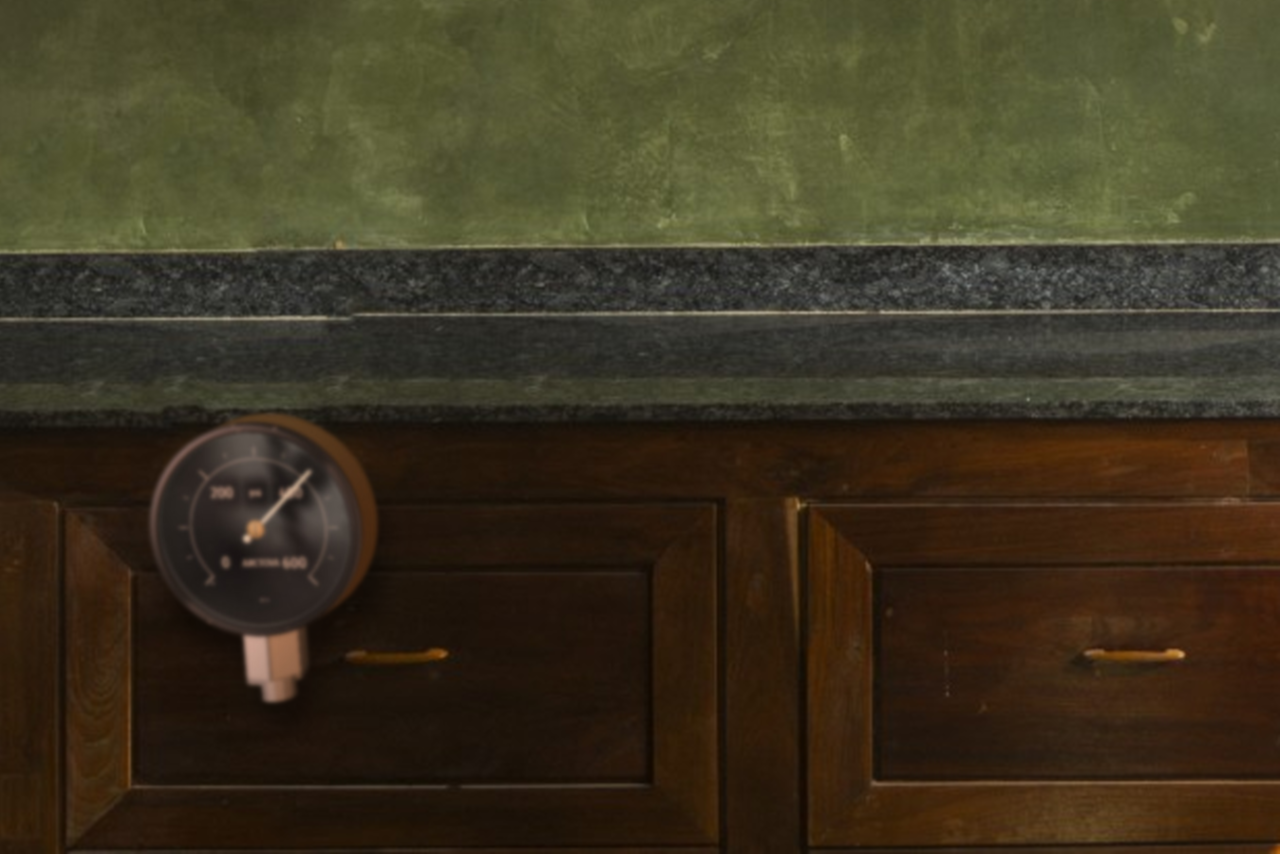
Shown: 400 psi
